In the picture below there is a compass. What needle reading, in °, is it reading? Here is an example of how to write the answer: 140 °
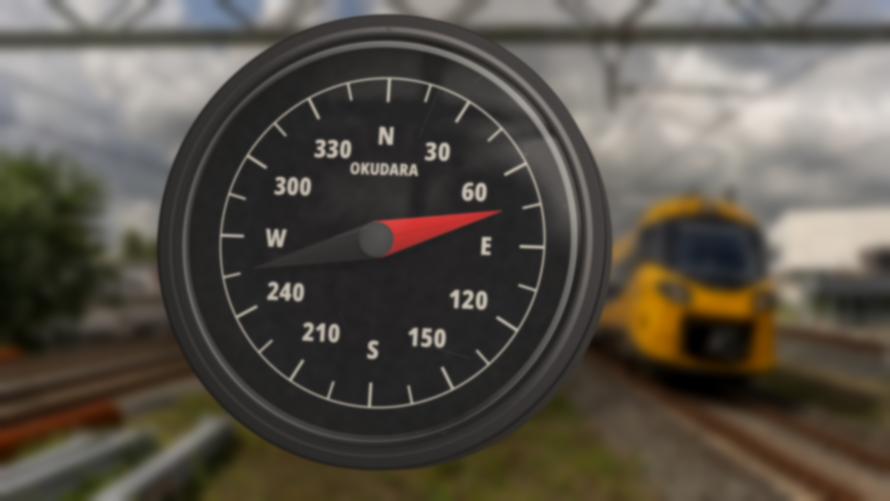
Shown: 75 °
